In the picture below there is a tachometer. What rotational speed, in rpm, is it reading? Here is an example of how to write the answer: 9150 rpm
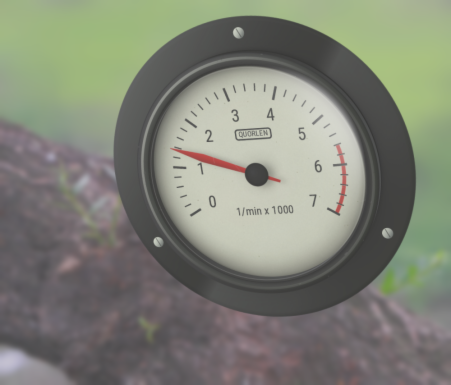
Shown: 1400 rpm
